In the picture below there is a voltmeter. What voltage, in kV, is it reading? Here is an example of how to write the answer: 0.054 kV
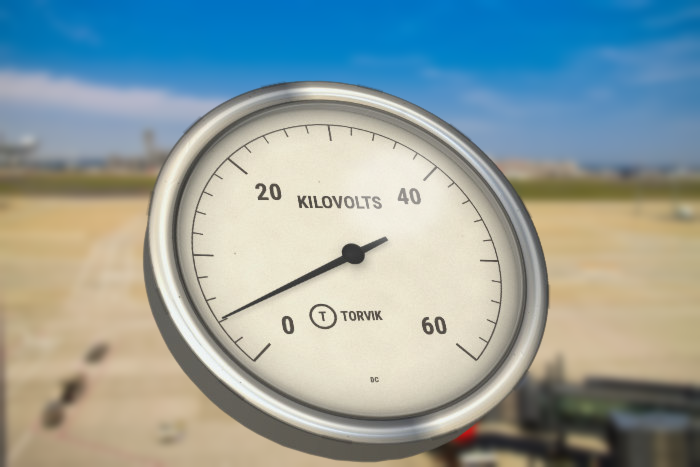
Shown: 4 kV
